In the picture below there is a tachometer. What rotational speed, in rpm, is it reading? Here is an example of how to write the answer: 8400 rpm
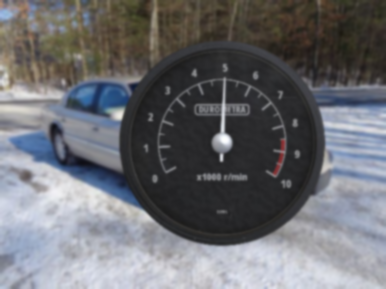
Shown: 5000 rpm
